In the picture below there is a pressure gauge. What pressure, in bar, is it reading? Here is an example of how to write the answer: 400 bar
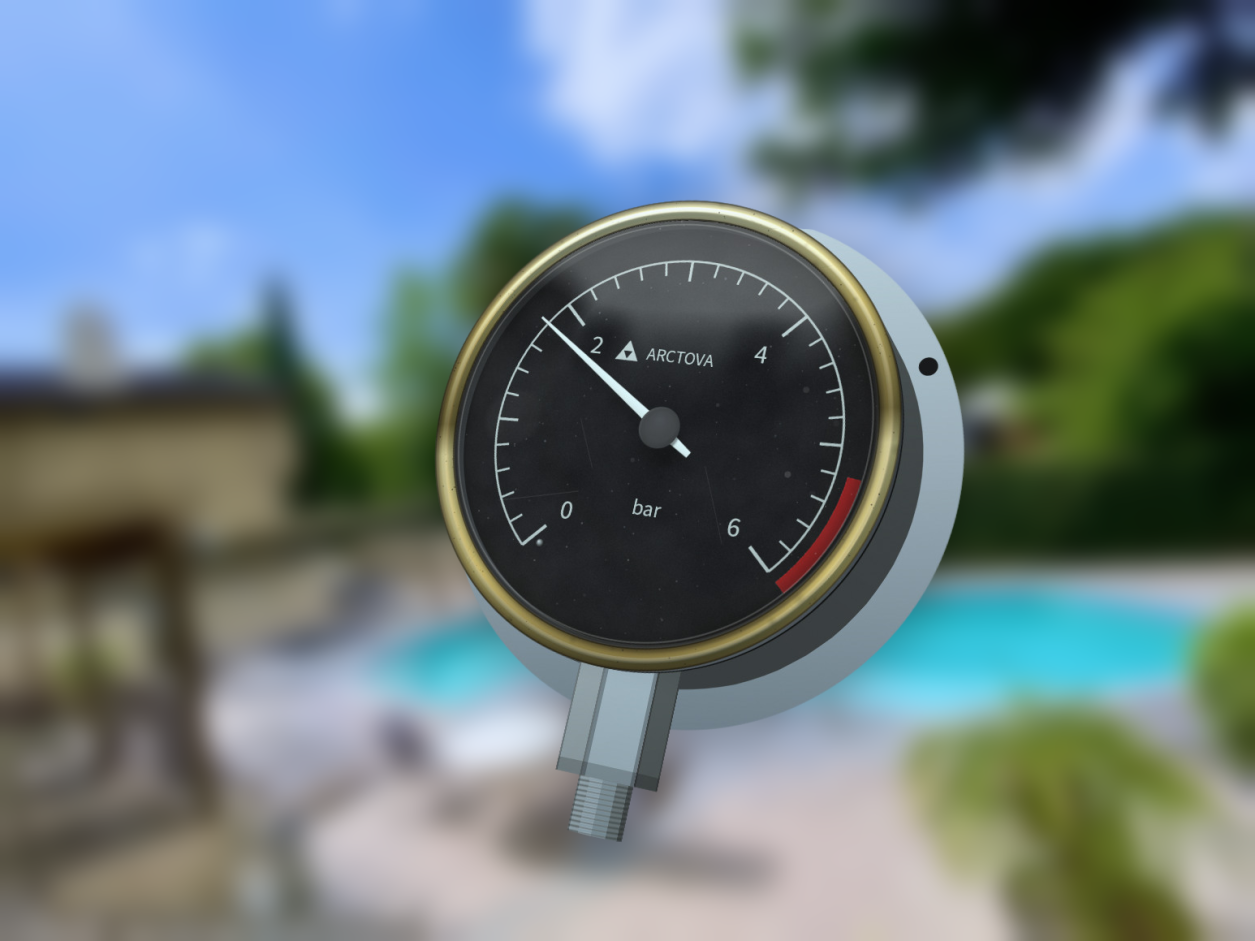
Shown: 1.8 bar
